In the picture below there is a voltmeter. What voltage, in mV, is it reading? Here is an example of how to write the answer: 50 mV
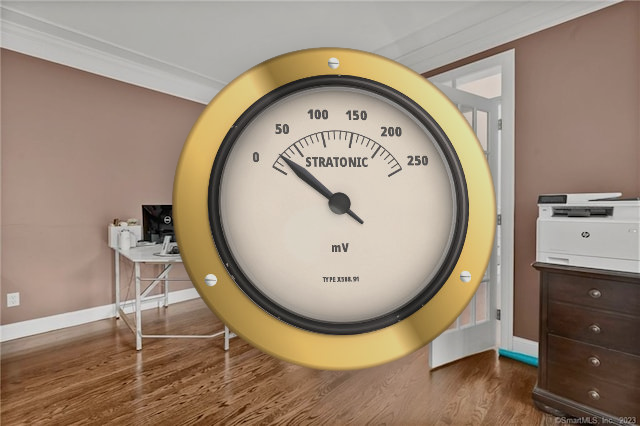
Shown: 20 mV
